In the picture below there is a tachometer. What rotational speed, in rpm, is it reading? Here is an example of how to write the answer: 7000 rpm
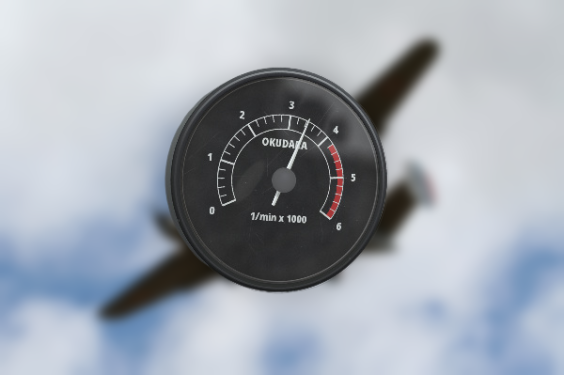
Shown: 3400 rpm
